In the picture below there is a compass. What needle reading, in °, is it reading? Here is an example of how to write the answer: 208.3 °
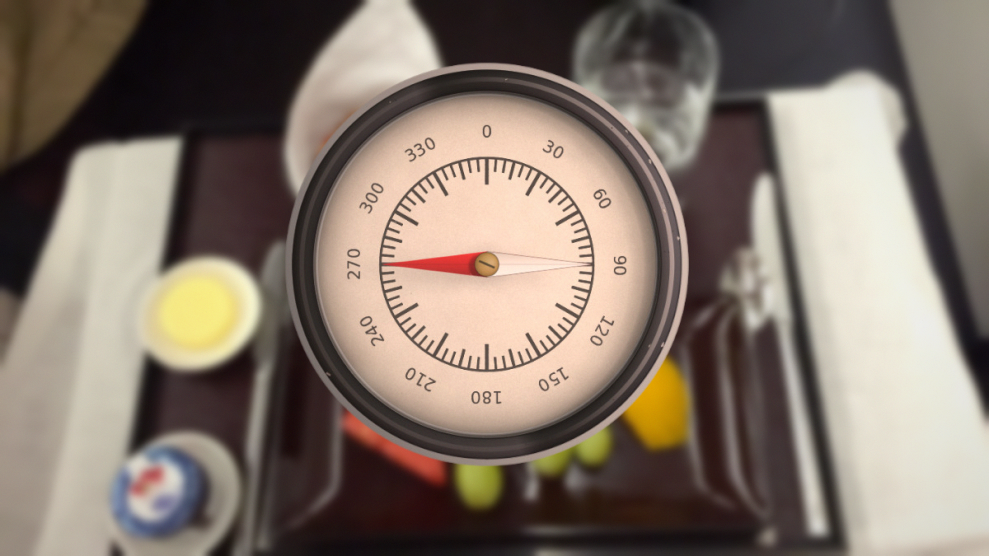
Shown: 270 °
